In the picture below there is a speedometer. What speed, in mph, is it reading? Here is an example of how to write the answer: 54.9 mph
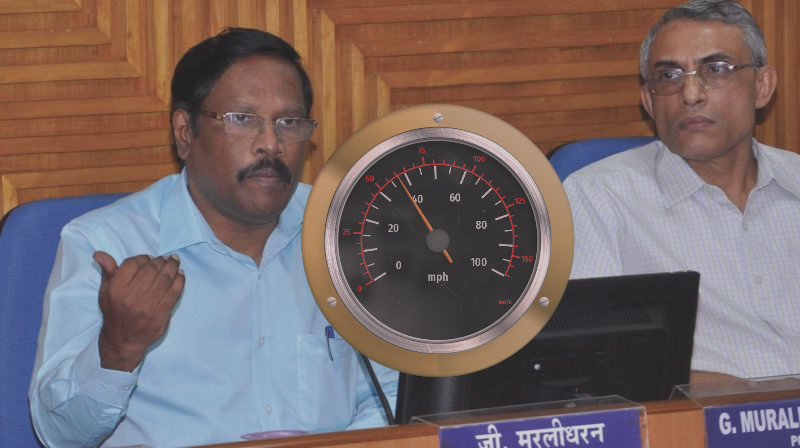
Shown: 37.5 mph
